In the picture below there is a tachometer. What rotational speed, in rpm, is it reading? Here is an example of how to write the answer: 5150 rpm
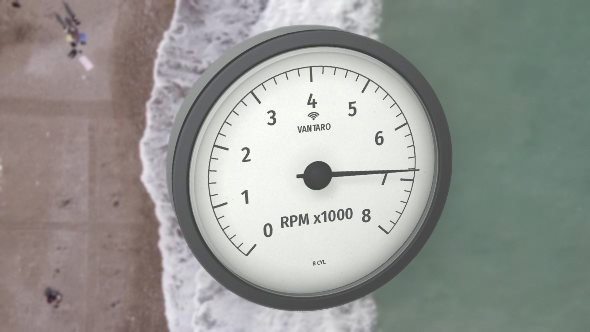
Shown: 6800 rpm
